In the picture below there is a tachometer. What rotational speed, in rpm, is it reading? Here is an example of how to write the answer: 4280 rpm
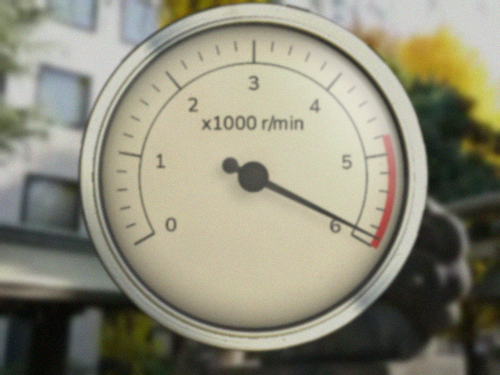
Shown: 5900 rpm
